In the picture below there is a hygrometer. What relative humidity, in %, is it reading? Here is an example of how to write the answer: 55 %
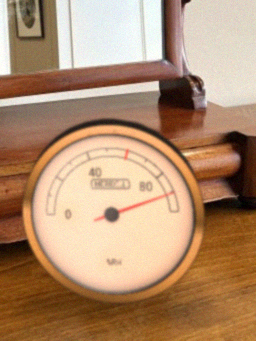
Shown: 90 %
